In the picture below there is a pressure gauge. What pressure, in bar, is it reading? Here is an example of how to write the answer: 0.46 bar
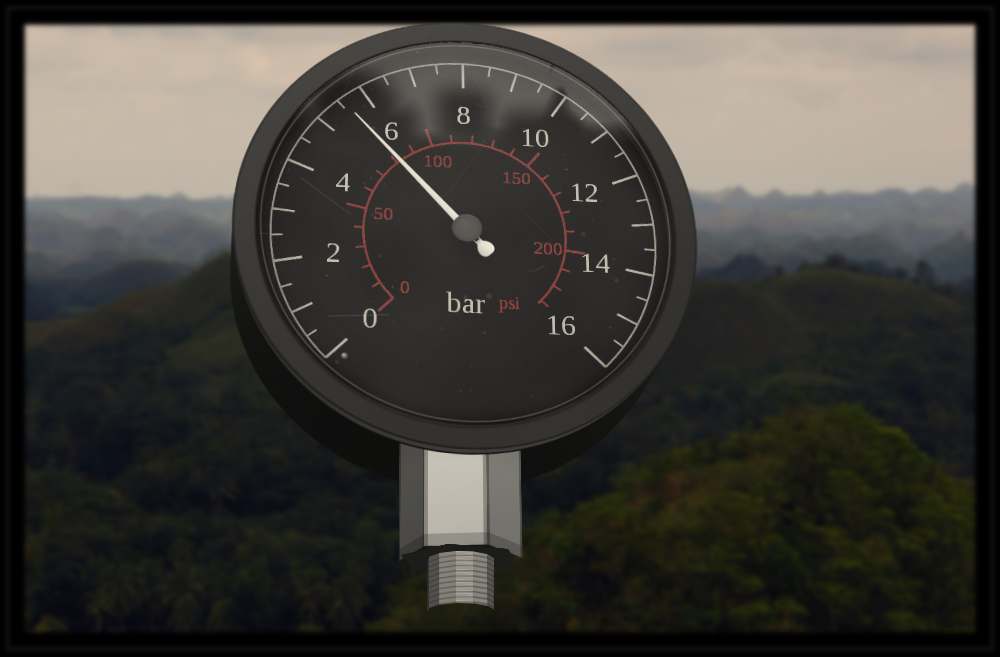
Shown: 5.5 bar
